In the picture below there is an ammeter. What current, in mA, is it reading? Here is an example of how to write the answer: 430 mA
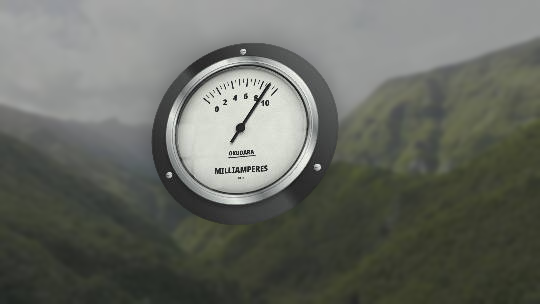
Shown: 9 mA
